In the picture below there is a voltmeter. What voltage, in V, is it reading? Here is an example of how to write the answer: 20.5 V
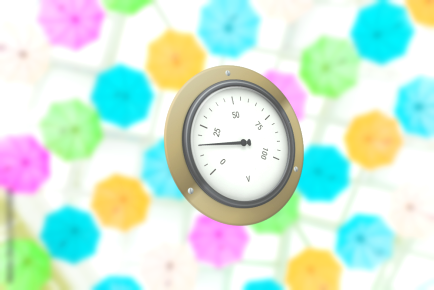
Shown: 15 V
